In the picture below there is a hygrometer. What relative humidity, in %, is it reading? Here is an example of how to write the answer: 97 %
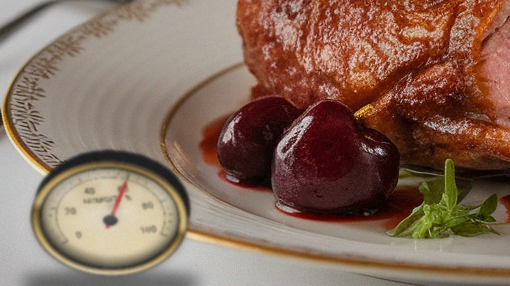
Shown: 60 %
